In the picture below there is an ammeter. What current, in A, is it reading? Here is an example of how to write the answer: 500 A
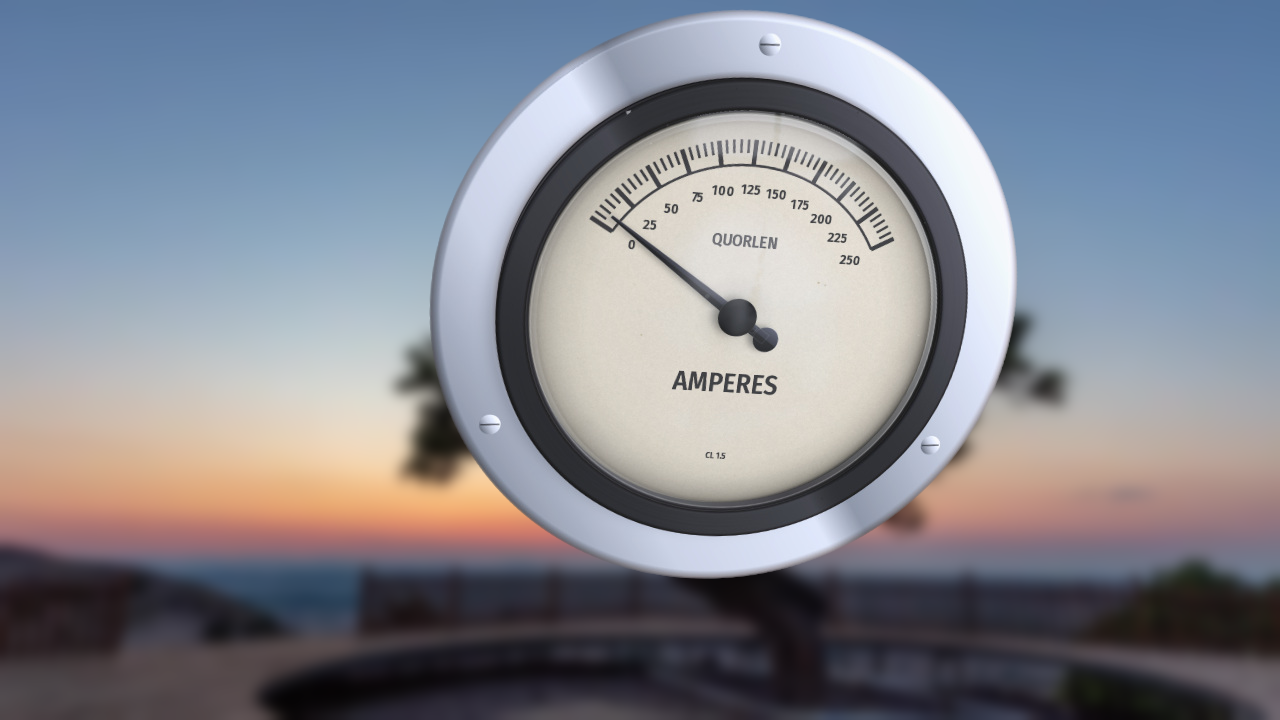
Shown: 10 A
